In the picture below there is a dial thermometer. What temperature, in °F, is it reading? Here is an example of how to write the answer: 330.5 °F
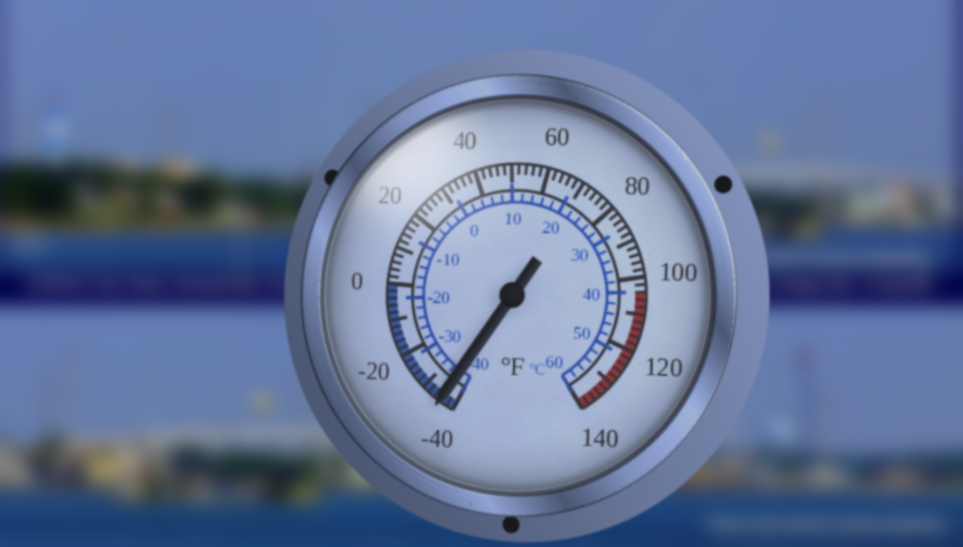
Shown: -36 °F
